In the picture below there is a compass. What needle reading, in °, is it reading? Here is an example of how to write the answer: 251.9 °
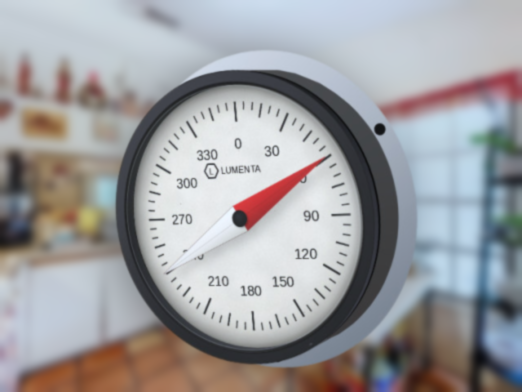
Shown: 60 °
